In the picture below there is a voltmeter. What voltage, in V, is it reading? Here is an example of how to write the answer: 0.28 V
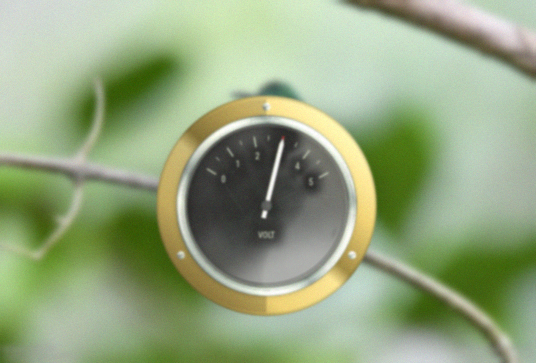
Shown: 3 V
